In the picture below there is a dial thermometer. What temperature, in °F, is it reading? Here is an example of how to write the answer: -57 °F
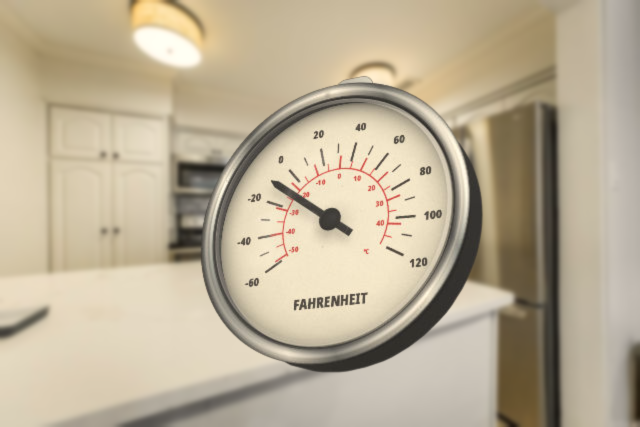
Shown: -10 °F
